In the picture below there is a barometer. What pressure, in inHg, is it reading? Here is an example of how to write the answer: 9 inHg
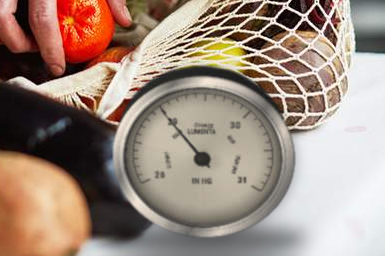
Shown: 29 inHg
